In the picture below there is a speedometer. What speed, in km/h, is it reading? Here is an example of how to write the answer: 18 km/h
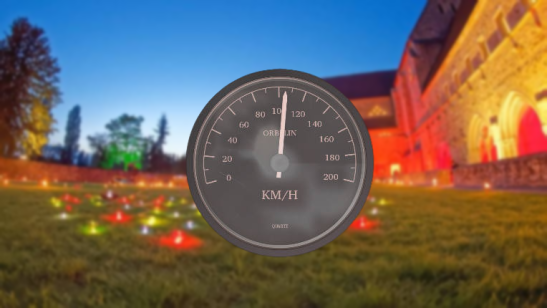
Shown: 105 km/h
